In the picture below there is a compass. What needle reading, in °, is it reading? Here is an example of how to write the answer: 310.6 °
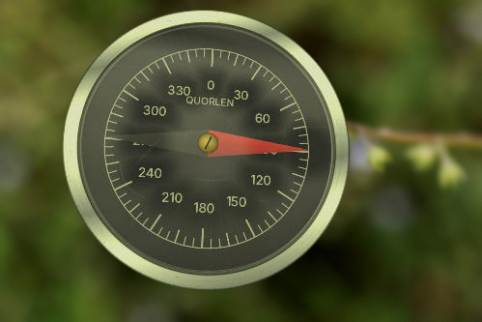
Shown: 90 °
